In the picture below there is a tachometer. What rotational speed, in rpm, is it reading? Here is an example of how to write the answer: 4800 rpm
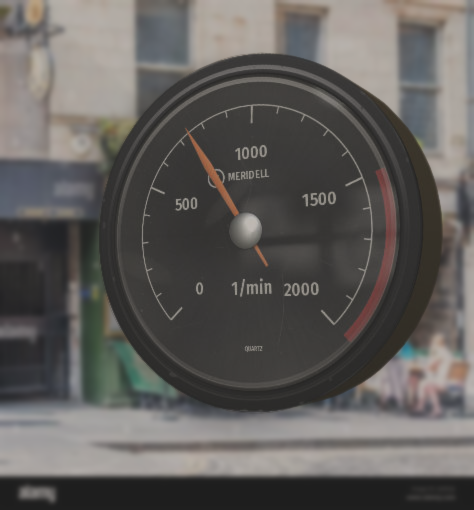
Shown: 750 rpm
